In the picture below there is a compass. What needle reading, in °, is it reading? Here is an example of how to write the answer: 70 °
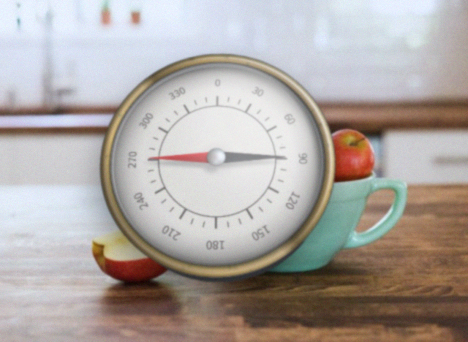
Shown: 270 °
